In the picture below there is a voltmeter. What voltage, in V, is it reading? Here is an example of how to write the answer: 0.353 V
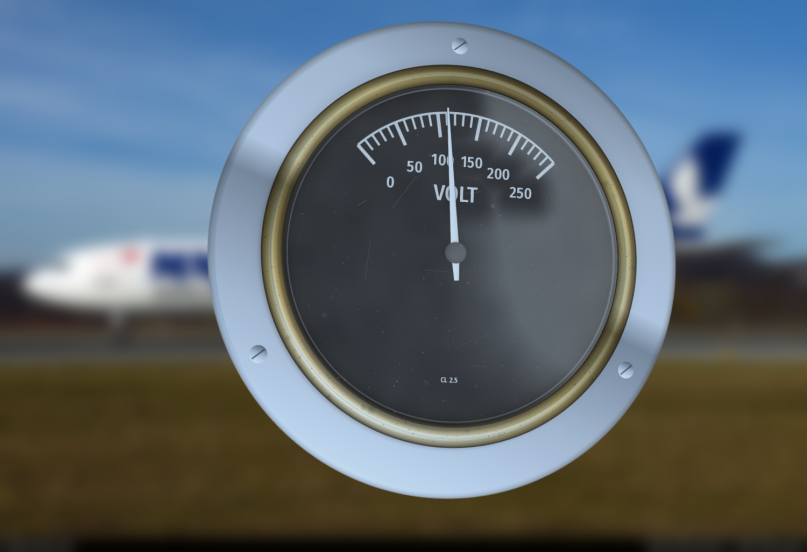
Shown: 110 V
